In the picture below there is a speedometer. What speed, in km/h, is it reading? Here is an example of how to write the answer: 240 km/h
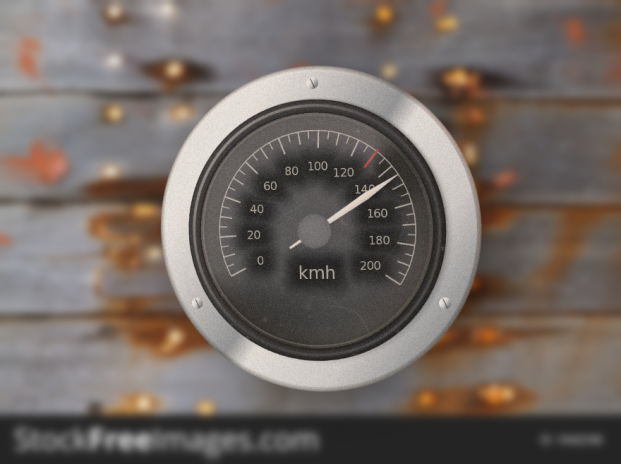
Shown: 145 km/h
